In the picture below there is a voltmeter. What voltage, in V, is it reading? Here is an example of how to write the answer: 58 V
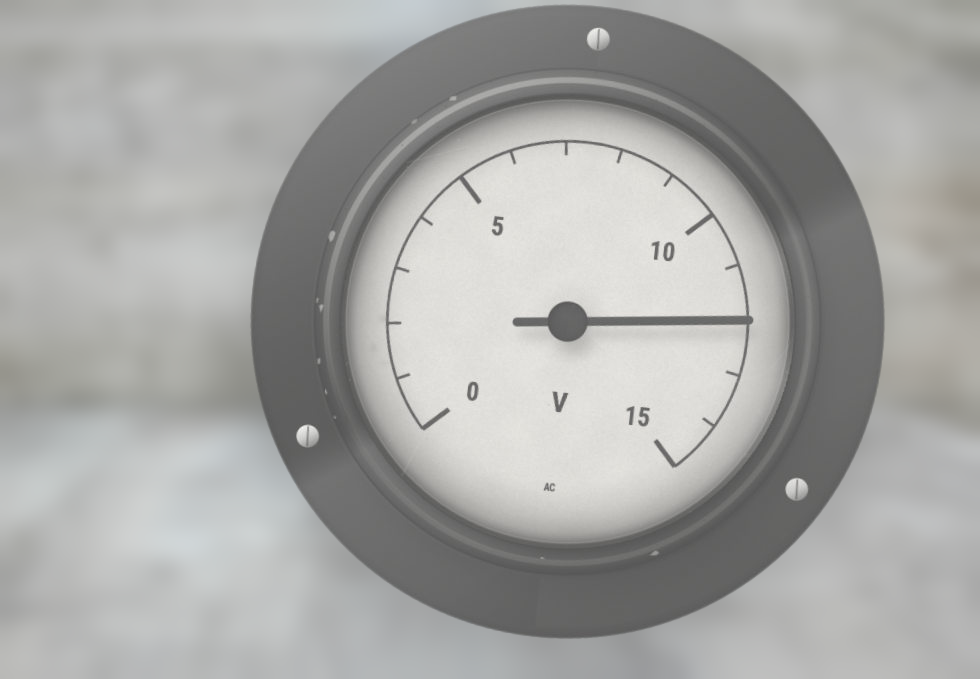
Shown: 12 V
